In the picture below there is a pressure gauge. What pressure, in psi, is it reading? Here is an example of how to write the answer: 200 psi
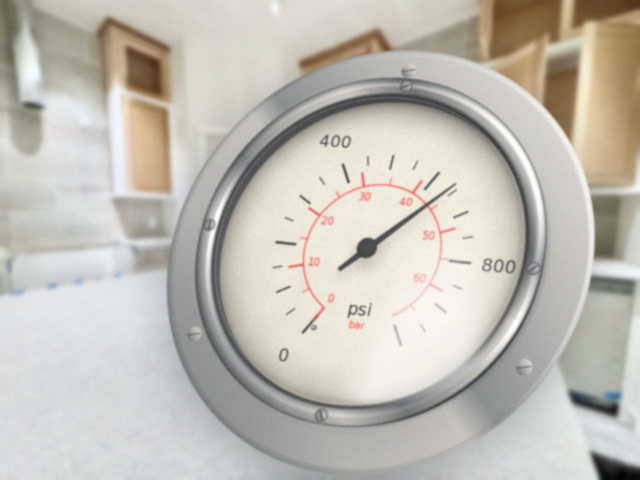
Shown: 650 psi
